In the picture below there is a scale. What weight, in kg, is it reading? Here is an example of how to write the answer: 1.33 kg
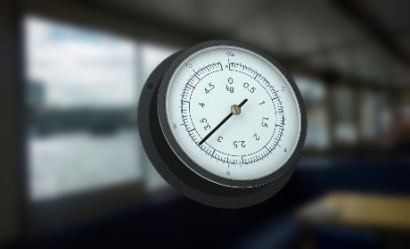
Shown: 3.25 kg
